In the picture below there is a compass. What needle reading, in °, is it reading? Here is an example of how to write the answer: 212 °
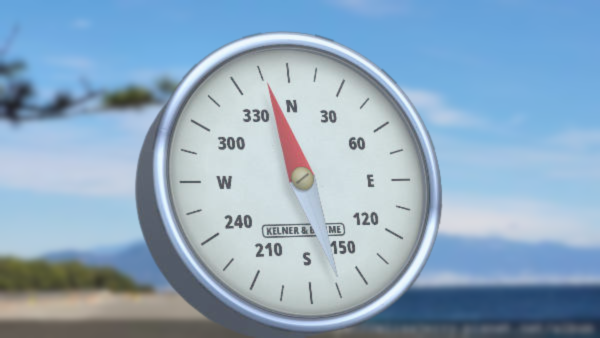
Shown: 345 °
